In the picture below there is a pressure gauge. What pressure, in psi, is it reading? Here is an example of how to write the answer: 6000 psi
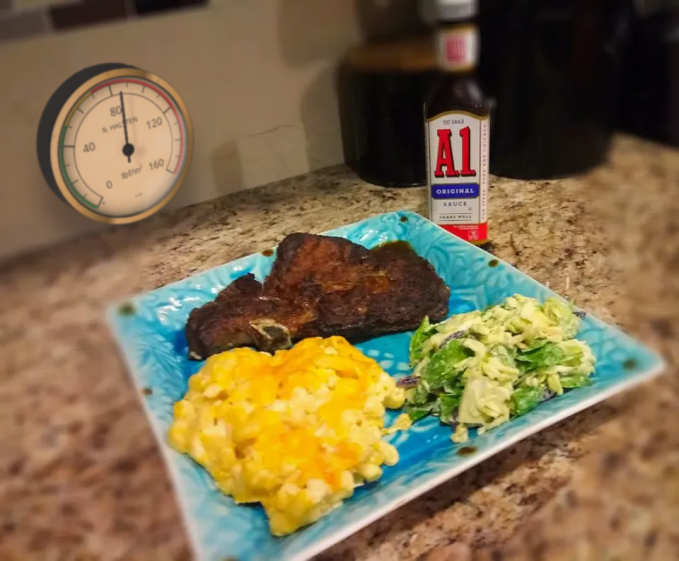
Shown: 85 psi
